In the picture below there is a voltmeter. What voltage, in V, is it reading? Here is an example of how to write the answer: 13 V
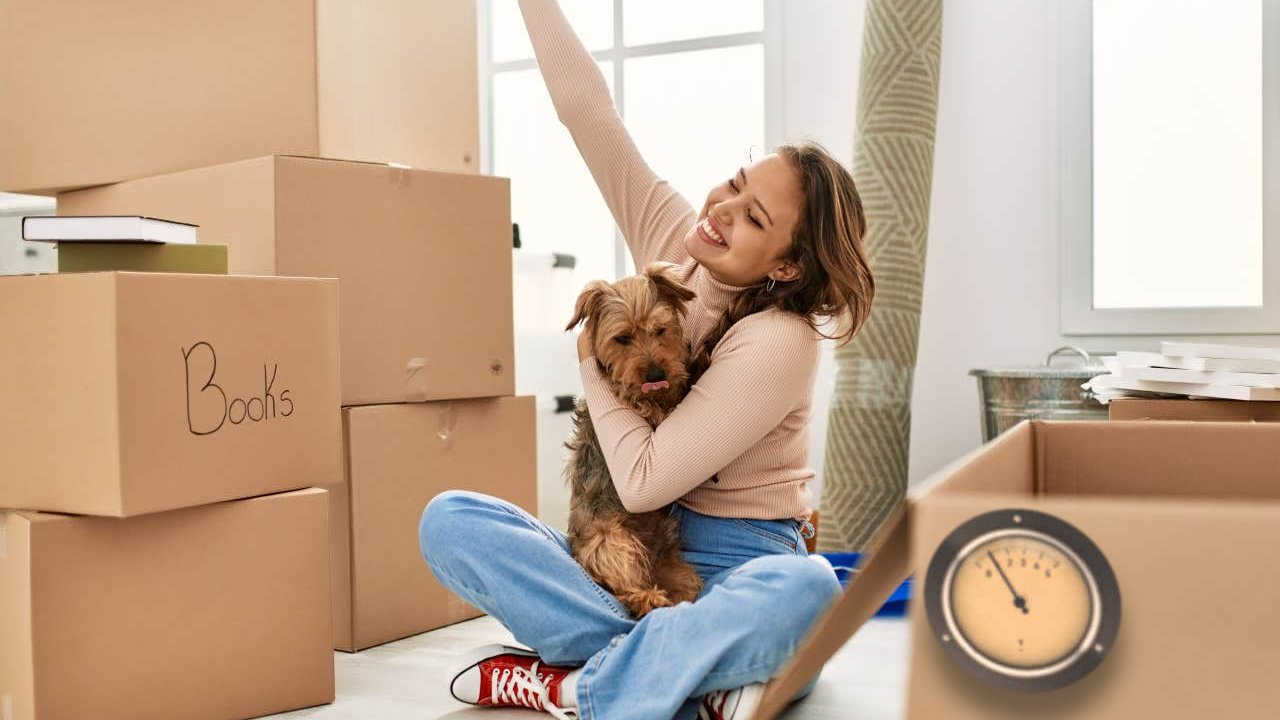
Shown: 1 V
